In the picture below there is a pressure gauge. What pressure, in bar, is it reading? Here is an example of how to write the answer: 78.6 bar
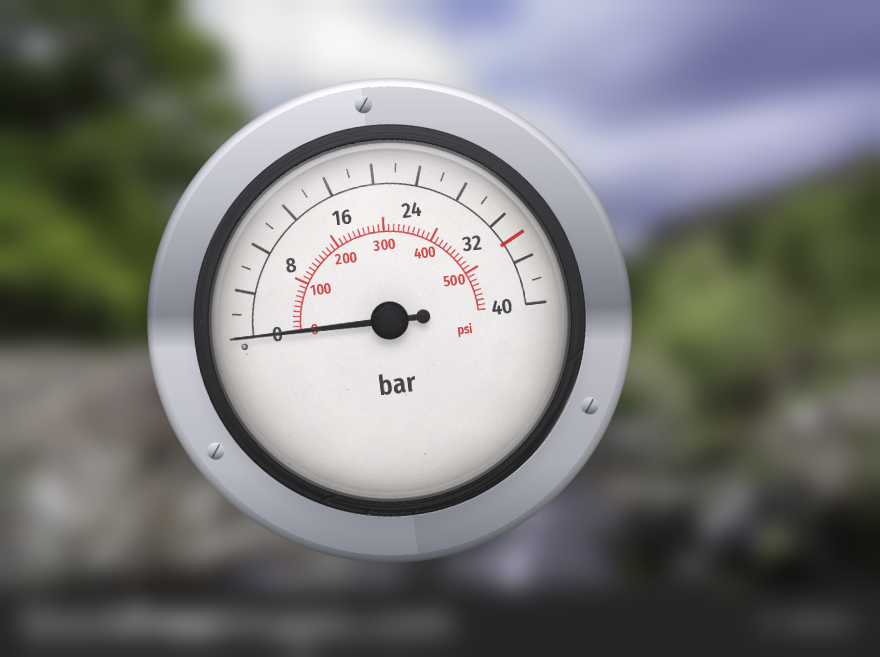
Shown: 0 bar
